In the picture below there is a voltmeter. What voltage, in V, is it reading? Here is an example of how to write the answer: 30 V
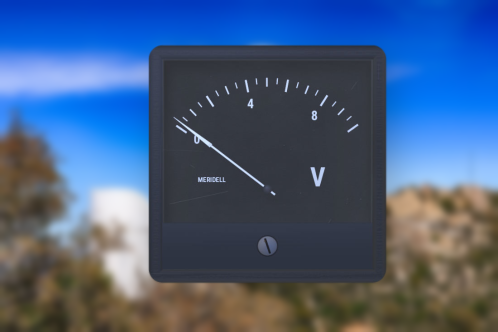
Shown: 0.25 V
